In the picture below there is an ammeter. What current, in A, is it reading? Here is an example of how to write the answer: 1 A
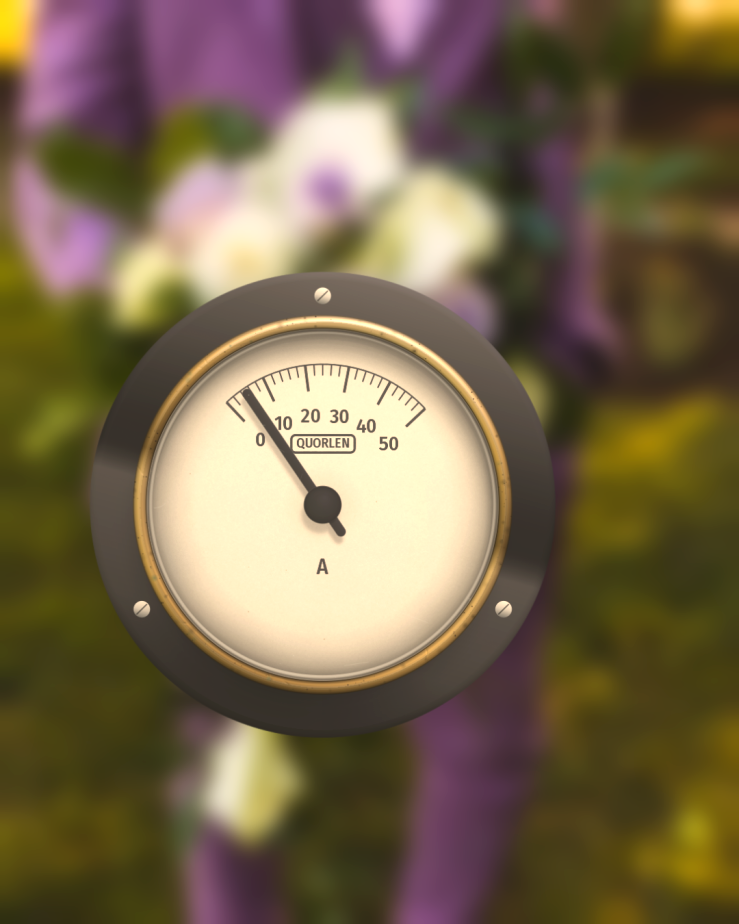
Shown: 5 A
